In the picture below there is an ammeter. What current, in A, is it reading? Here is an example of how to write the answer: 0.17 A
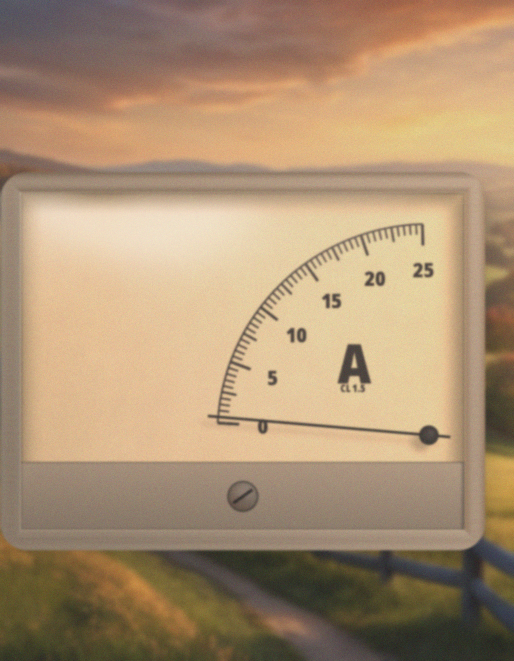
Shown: 0.5 A
